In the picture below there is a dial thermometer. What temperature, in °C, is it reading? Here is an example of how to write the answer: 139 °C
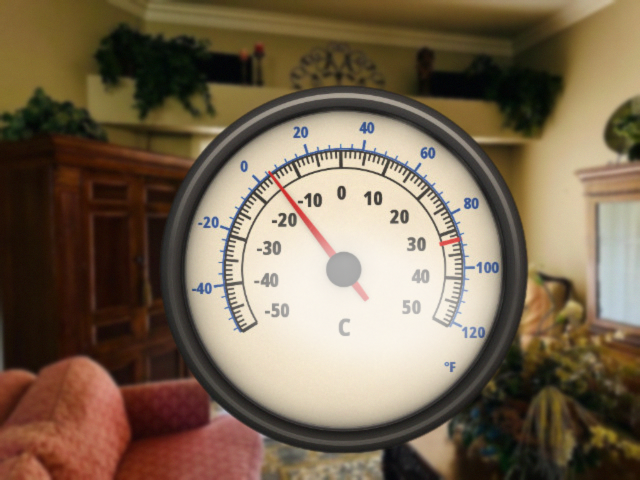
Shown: -15 °C
